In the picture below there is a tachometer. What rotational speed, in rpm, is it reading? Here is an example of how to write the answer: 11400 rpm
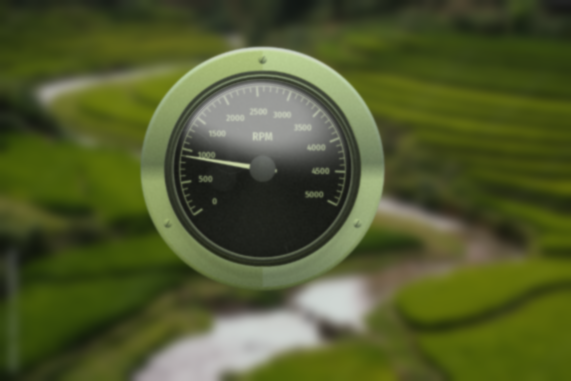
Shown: 900 rpm
